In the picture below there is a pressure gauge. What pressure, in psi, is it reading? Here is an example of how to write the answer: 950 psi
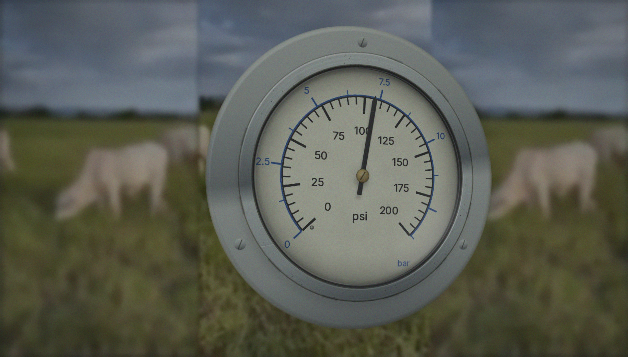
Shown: 105 psi
